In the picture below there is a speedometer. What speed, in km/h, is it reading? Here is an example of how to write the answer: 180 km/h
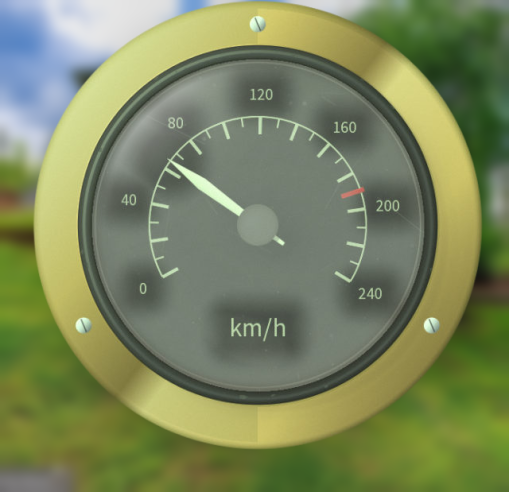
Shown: 65 km/h
